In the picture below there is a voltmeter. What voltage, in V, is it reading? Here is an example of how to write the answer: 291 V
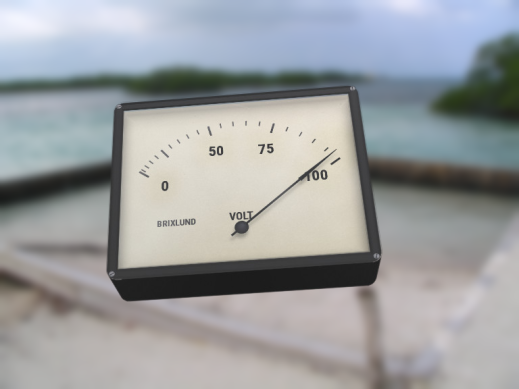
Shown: 97.5 V
